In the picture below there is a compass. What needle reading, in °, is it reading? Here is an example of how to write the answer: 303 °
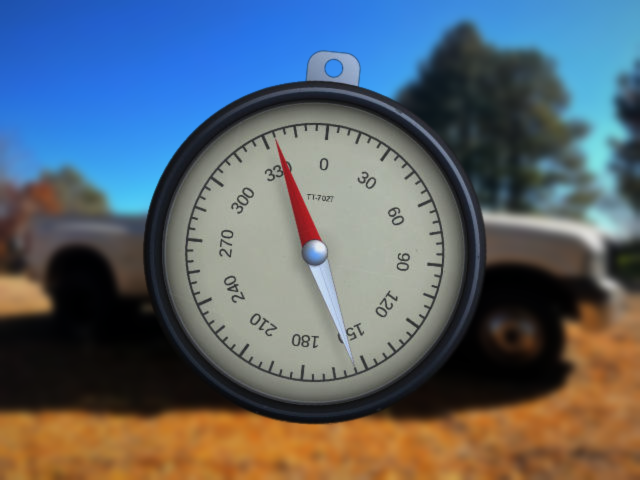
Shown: 335 °
